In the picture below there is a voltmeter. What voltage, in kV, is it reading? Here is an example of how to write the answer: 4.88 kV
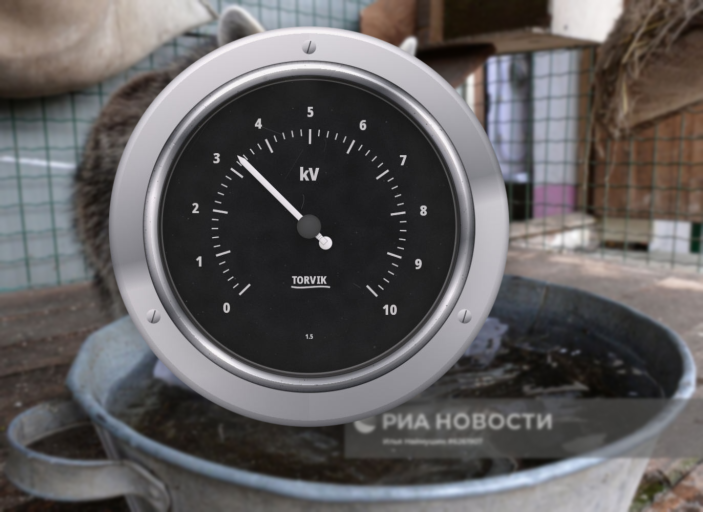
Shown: 3.3 kV
